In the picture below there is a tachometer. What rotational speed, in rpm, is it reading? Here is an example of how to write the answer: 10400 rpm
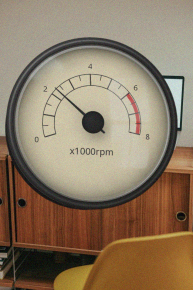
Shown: 2250 rpm
